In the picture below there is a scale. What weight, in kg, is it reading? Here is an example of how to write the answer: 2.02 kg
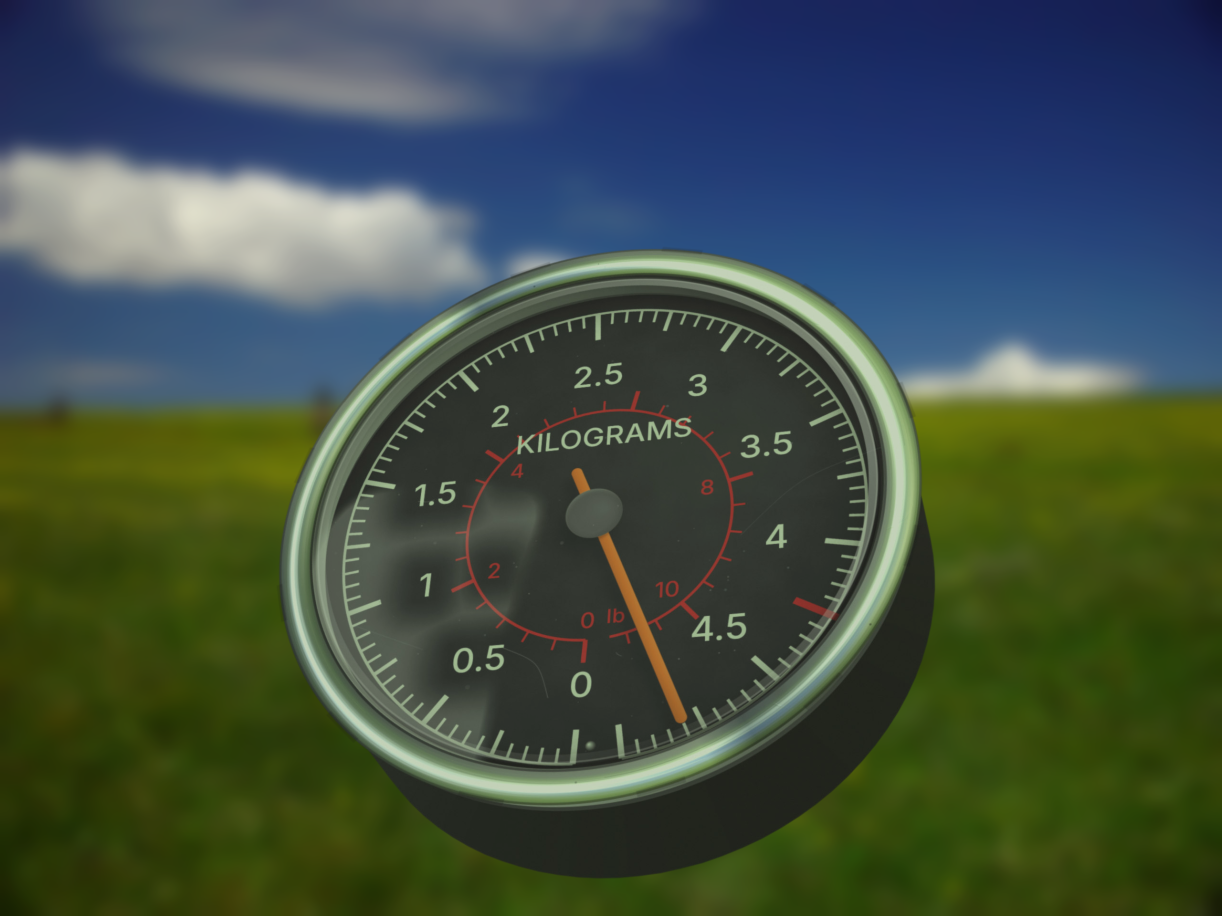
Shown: 4.8 kg
